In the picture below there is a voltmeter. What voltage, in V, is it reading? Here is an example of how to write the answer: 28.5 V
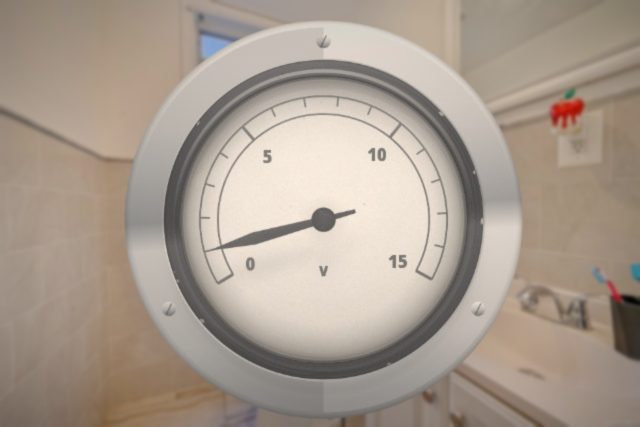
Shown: 1 V
